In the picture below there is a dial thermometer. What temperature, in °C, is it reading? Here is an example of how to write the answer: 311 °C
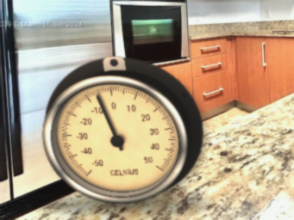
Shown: -5 °C
